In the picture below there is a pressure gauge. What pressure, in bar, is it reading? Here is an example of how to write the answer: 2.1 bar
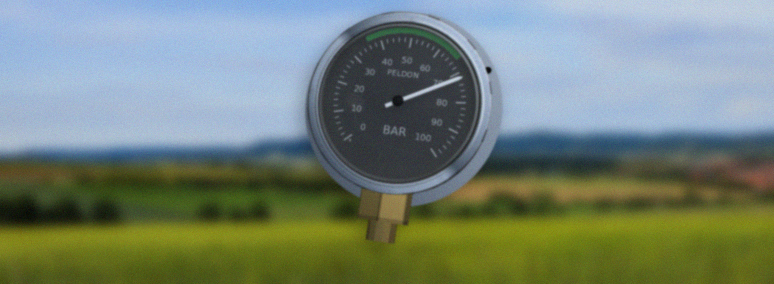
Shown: 72 bar
